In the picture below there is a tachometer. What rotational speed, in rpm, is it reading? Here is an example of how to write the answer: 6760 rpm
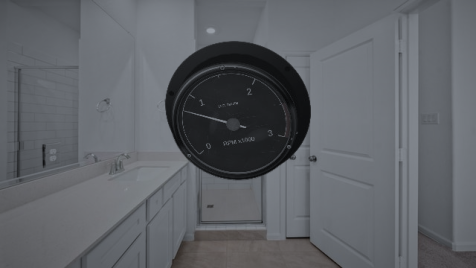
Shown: 750 rpm
